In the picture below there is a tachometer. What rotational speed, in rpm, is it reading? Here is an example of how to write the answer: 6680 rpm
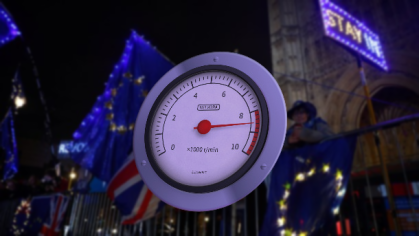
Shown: 8600 rpm
